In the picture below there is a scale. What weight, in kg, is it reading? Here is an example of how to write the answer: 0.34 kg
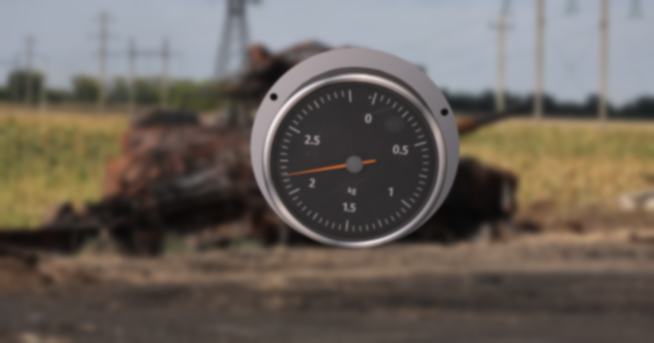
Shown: 2.15 kg
